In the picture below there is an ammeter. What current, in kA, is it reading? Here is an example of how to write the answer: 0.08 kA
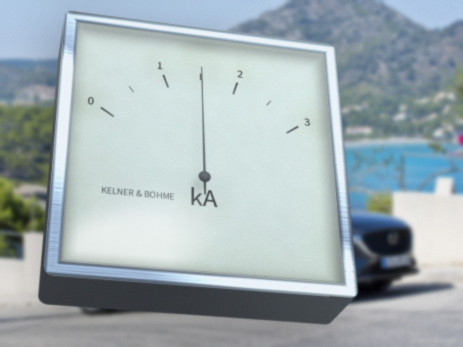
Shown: 1.5 kA
